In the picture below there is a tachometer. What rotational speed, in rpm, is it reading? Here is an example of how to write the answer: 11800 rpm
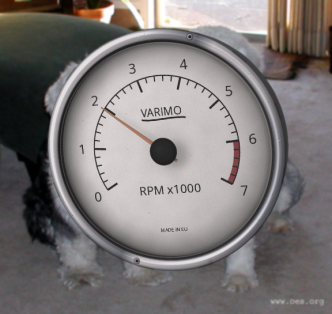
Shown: 2000 rpm
